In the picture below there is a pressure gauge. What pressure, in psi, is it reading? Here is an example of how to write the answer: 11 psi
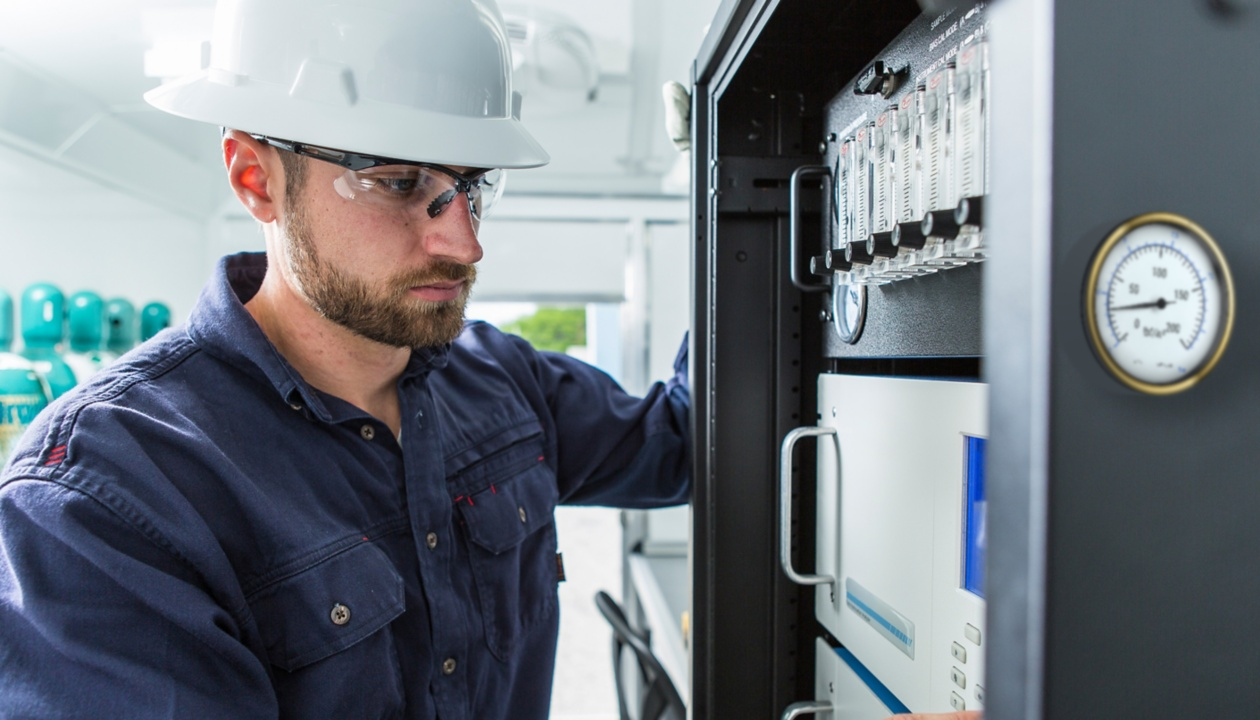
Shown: 25 psi
